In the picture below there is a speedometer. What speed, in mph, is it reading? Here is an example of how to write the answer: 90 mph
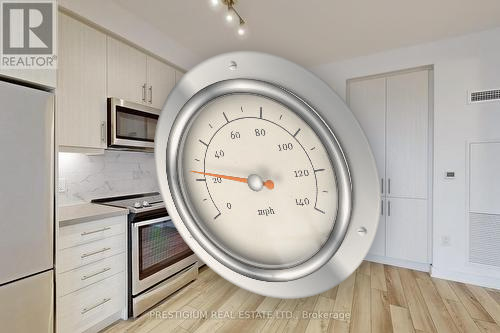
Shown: 25 mph
